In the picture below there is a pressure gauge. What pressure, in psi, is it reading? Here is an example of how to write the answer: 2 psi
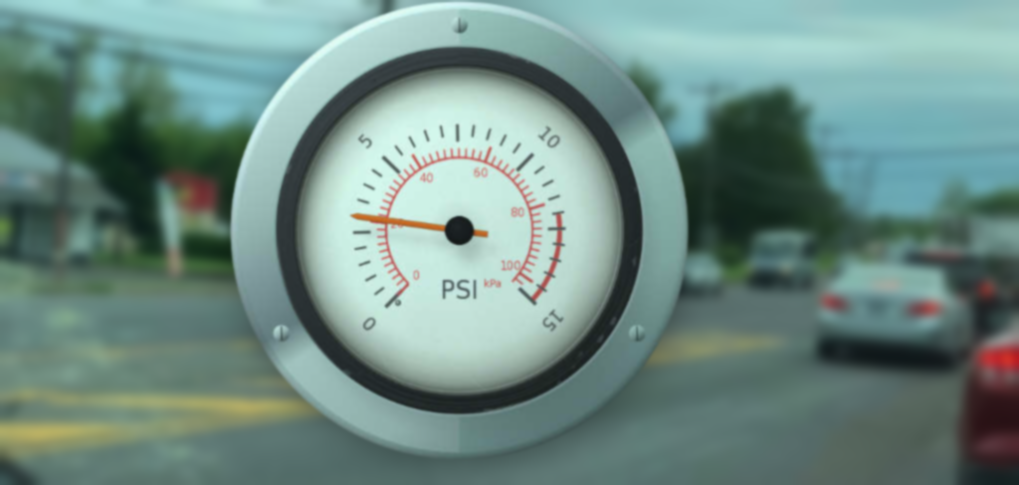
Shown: 3 psi
